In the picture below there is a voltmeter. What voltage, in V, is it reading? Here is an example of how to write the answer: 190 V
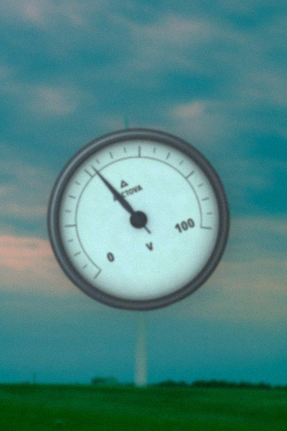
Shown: 42.5 V
